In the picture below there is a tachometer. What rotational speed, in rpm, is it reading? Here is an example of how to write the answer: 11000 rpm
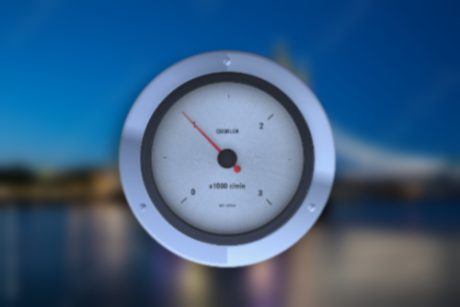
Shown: 1000 rpm
